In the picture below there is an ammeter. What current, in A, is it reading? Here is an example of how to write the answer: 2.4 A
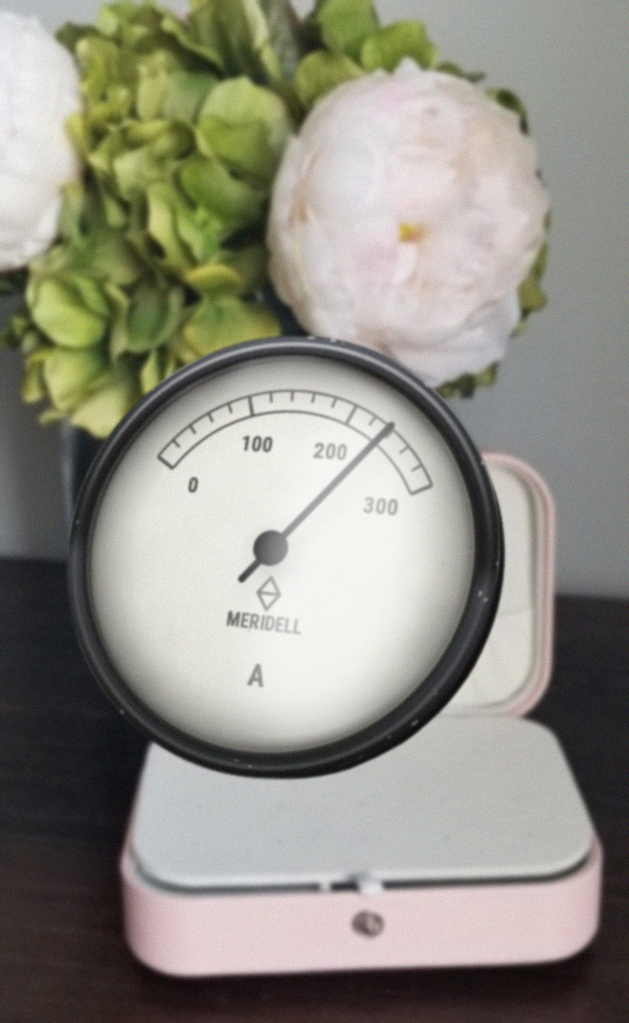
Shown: 240 A
